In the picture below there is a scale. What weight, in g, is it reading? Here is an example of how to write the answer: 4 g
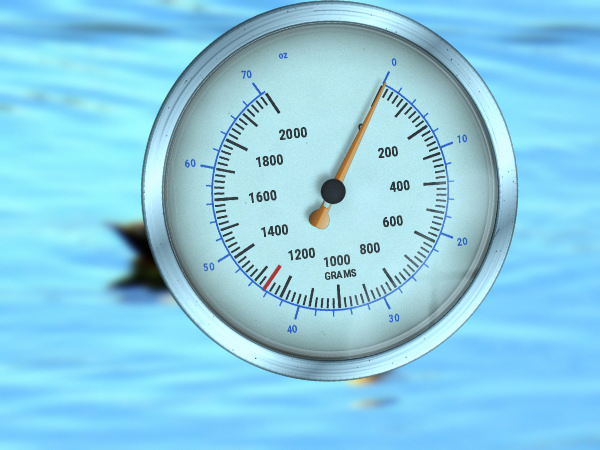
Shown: 0 g
